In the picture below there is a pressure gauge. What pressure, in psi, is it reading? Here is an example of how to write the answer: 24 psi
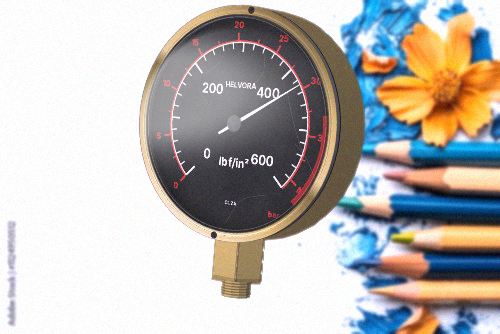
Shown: 430 psi
